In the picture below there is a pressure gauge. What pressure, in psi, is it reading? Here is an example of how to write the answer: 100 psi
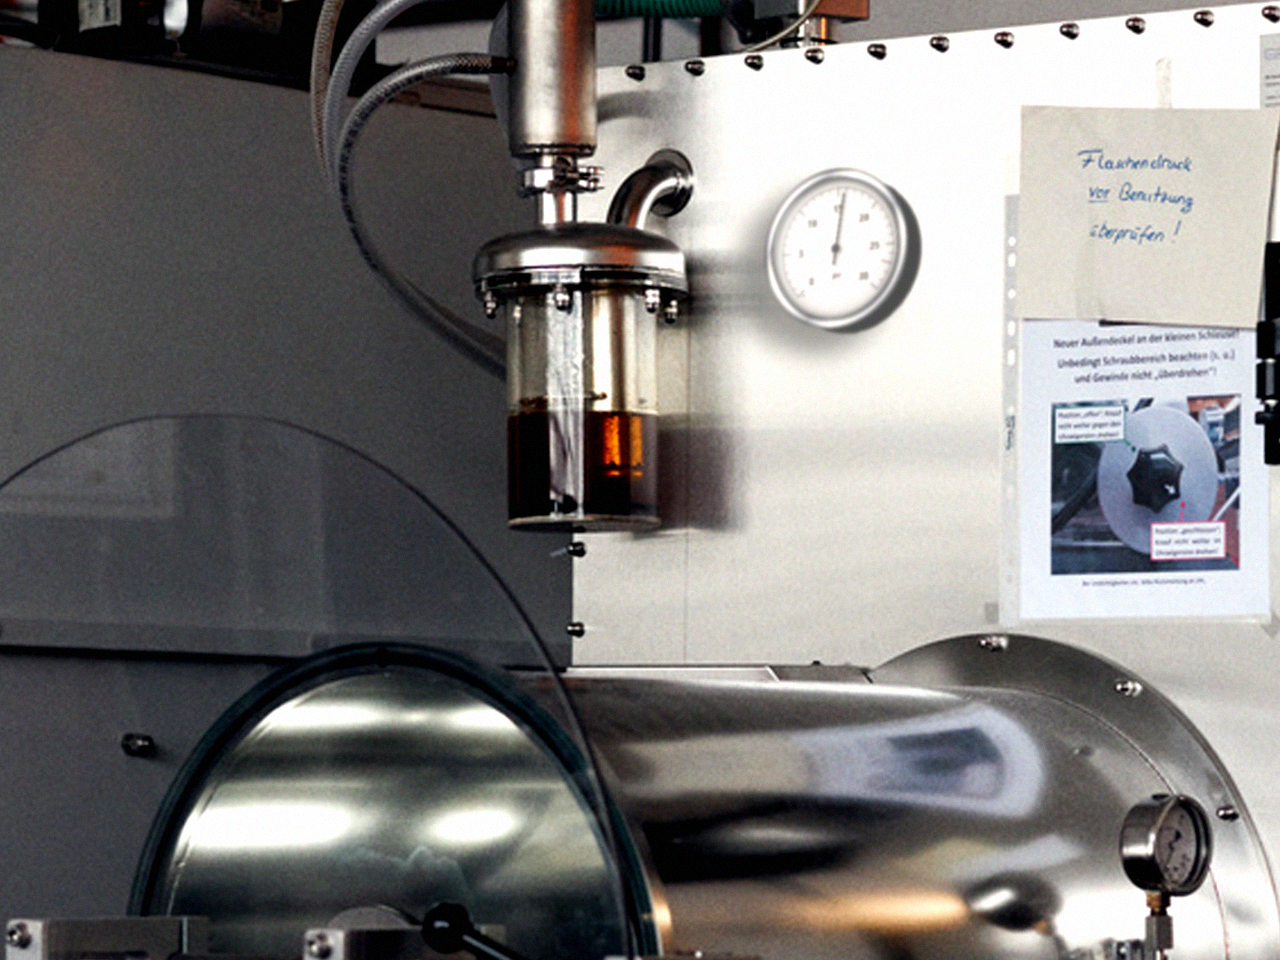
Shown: 16 psi
